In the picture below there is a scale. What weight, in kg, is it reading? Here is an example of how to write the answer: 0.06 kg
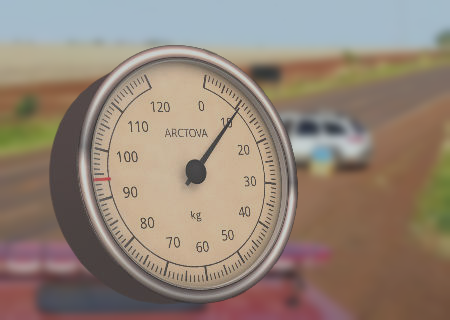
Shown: 10 kg
